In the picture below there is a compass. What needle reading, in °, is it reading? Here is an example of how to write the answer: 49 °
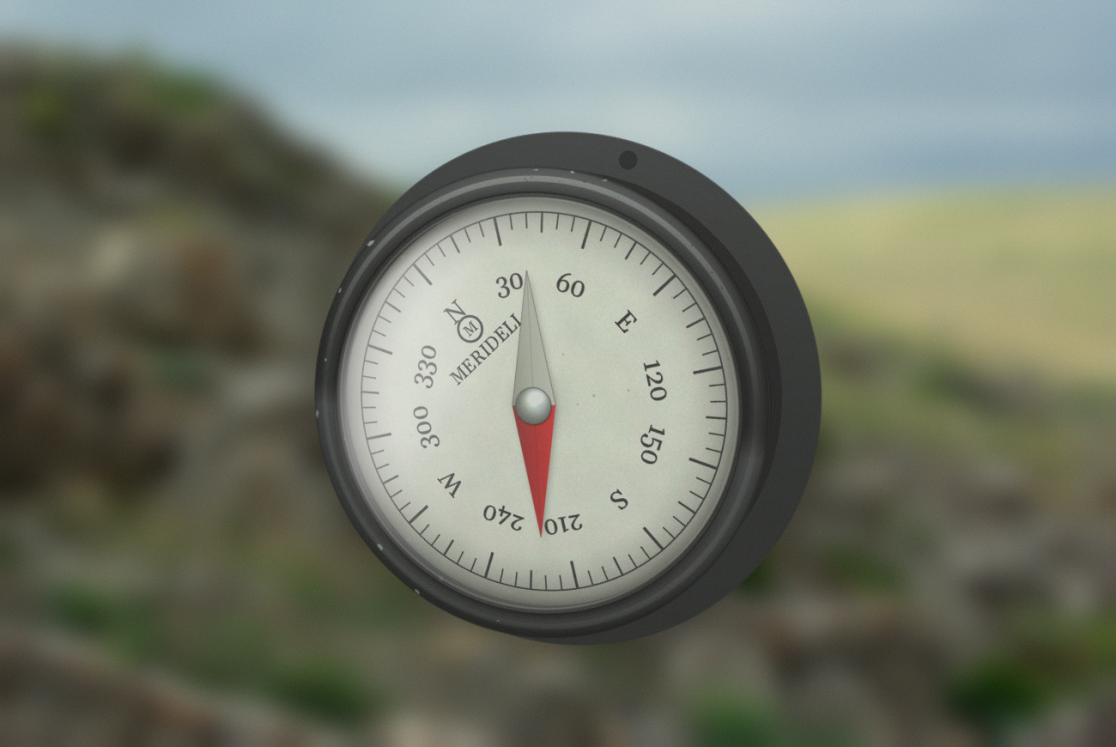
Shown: 220 °
